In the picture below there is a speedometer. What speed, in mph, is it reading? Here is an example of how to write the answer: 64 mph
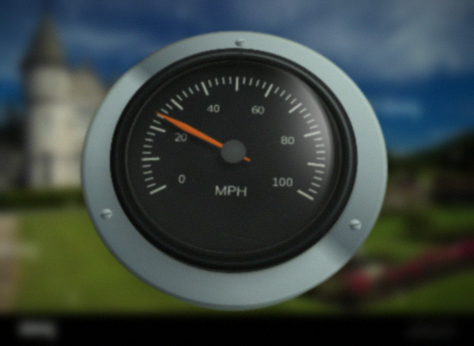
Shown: 24 mph
